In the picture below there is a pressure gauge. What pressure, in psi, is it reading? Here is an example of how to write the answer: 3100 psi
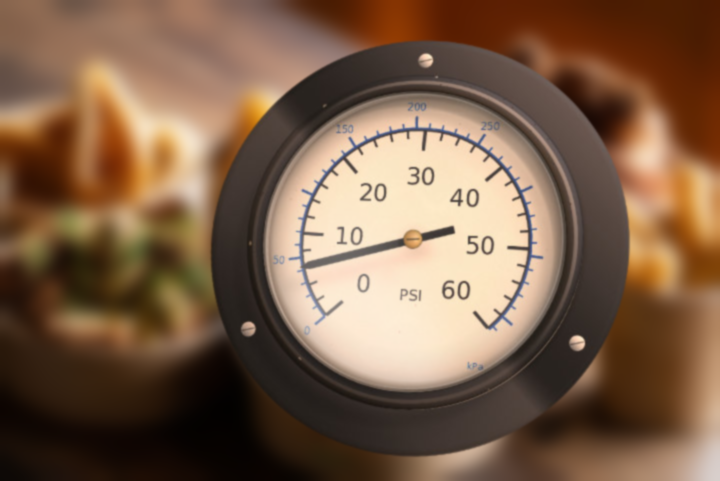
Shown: 6 psi
